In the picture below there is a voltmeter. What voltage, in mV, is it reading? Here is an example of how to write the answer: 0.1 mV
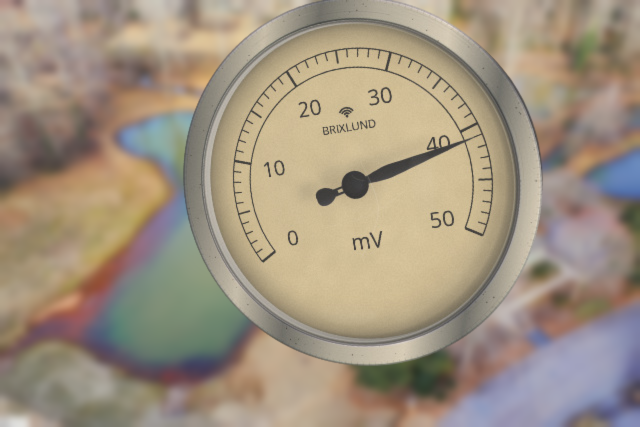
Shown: 41 mV
